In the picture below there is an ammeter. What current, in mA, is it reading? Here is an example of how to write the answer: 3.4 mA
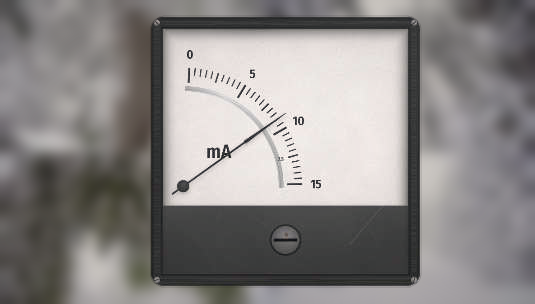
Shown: 9 mA
